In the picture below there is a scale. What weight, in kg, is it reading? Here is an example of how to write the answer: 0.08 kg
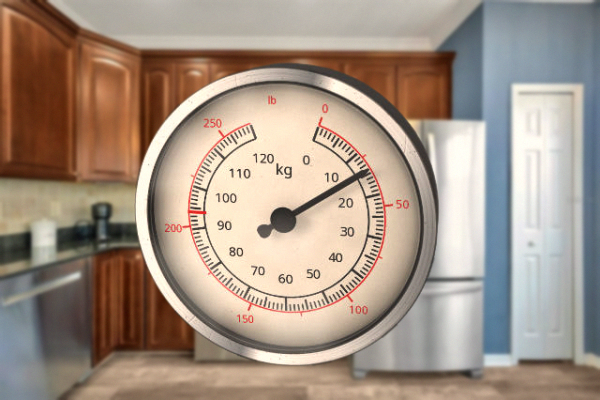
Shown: 14 kg
